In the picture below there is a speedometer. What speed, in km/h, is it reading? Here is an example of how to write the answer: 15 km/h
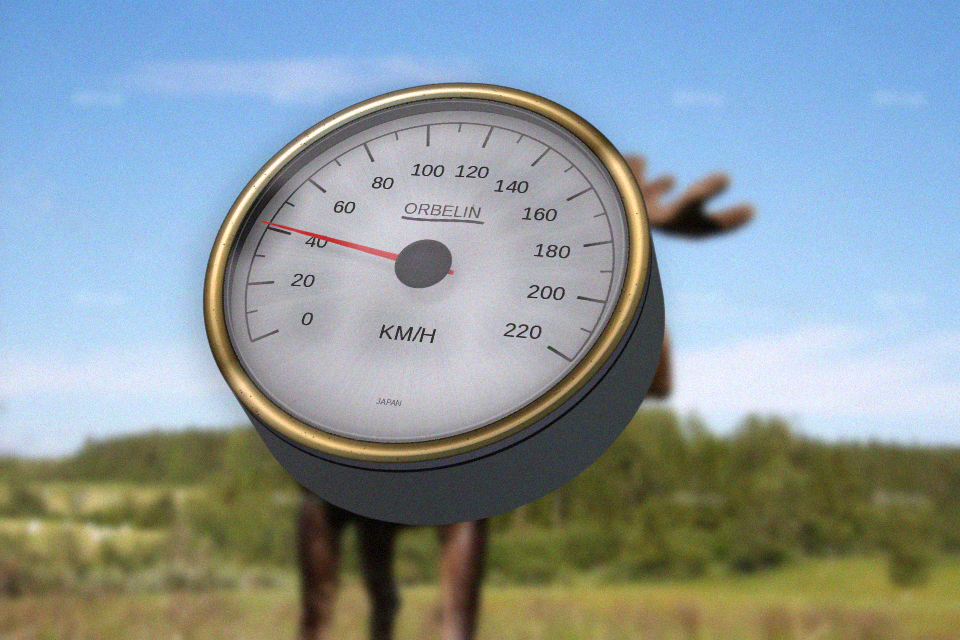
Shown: 40 km/h
